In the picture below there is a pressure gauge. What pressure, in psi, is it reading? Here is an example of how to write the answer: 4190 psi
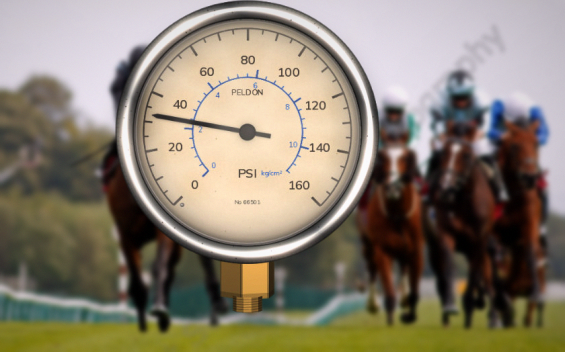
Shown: 32.5 psi
